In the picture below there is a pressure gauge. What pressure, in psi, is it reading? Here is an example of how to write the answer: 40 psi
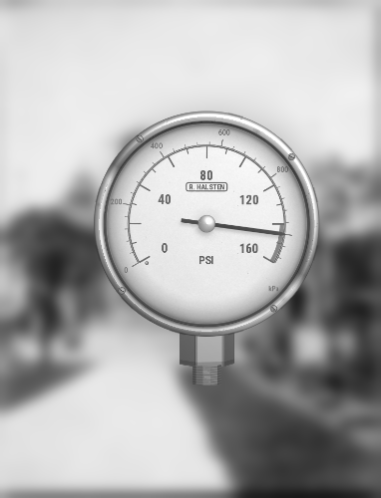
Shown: 145 psi
